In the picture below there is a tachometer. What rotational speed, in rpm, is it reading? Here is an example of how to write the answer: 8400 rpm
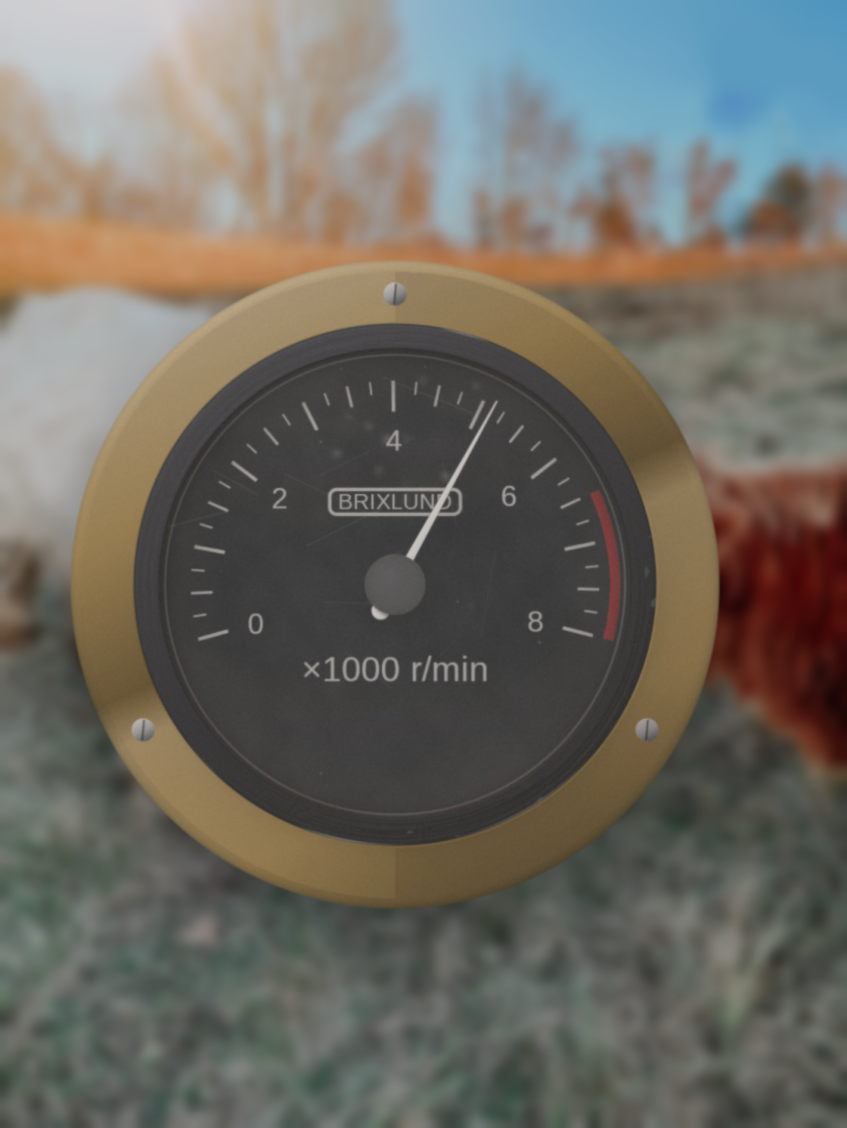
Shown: 5125 rpm
